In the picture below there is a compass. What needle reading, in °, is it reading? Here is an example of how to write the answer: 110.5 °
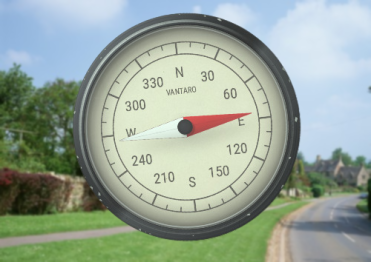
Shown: 85 °
